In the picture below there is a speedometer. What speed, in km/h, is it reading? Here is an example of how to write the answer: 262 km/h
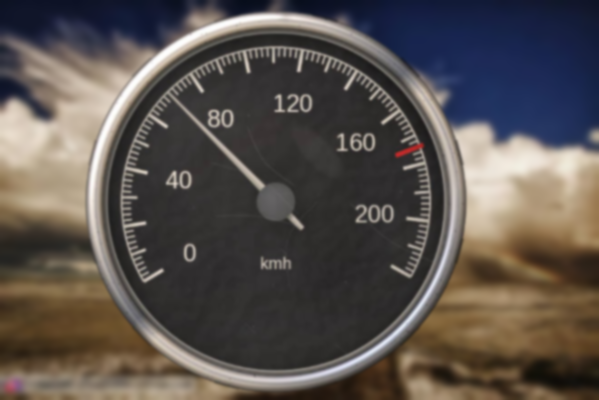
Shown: 70 km/h
